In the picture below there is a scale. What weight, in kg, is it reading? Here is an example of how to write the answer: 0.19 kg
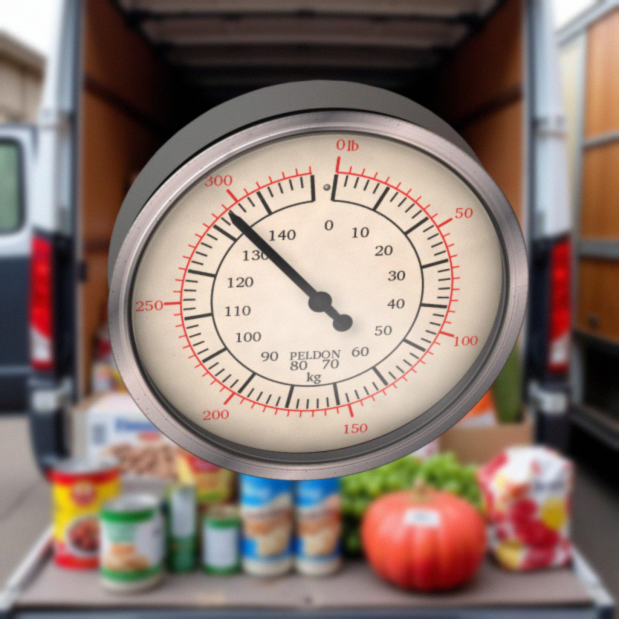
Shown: 134 kg
